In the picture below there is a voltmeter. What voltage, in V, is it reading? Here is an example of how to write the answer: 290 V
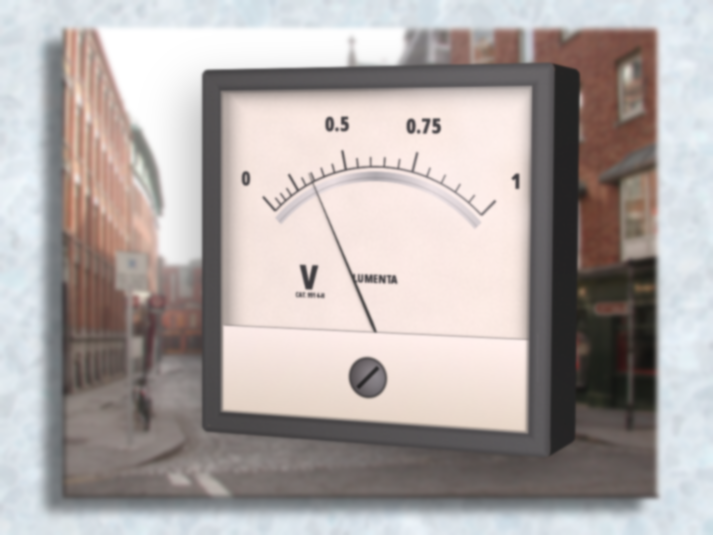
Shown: 0.35 V
